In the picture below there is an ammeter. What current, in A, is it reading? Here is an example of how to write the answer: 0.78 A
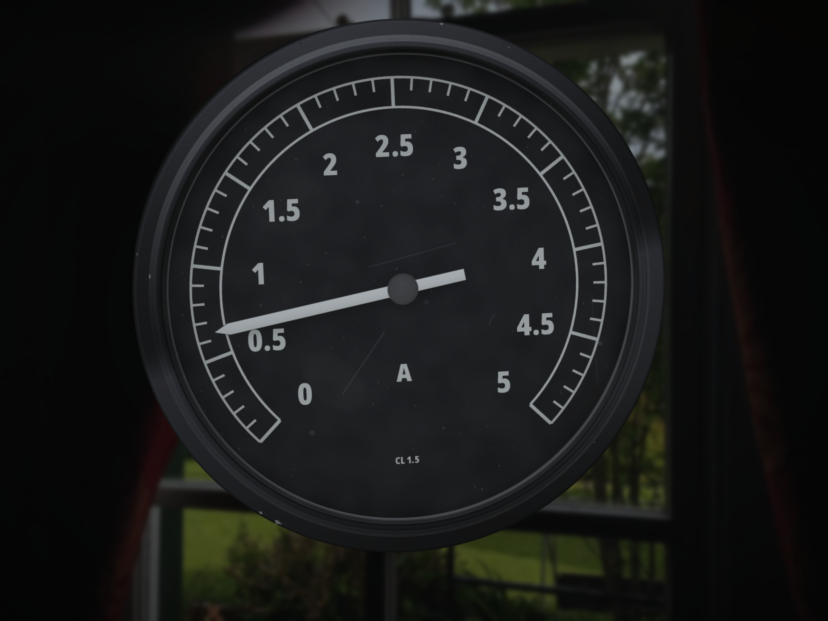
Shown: 0.65 A
